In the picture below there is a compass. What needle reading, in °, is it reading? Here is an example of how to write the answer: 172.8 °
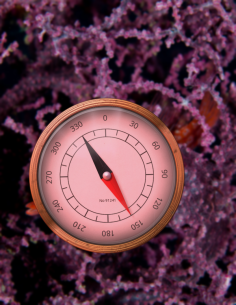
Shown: 150 °
